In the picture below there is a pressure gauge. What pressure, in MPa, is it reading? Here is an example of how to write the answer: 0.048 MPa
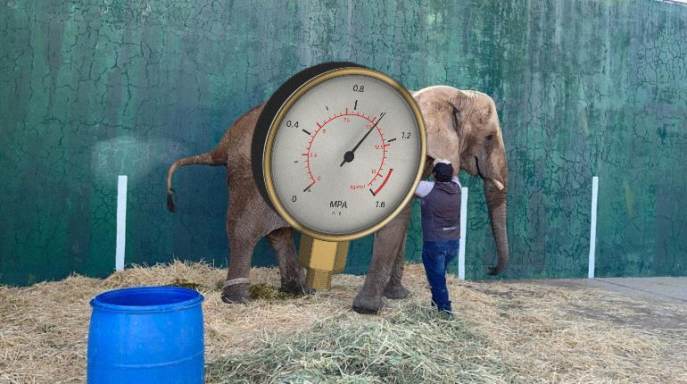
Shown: 1 MPa
